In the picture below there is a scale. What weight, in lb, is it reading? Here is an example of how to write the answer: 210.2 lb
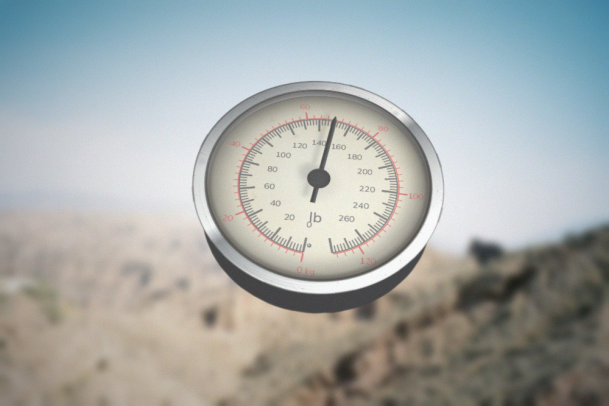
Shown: 150 lb
